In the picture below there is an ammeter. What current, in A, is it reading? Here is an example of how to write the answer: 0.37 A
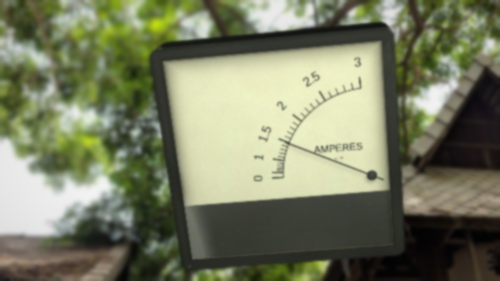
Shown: 1.5 A
